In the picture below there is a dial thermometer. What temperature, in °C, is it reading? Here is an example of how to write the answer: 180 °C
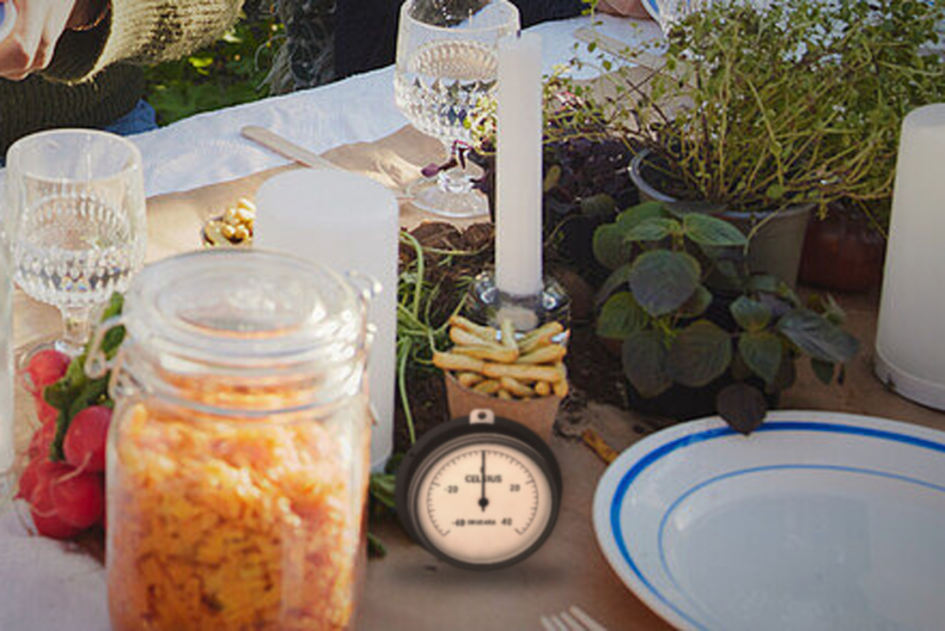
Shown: 0 °C
